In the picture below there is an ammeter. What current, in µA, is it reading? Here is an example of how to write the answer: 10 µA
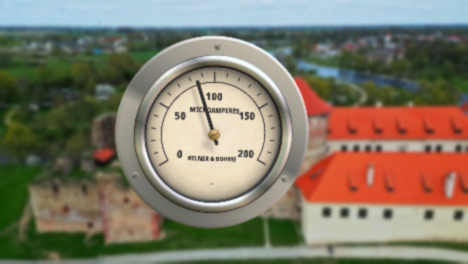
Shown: 85 µA
